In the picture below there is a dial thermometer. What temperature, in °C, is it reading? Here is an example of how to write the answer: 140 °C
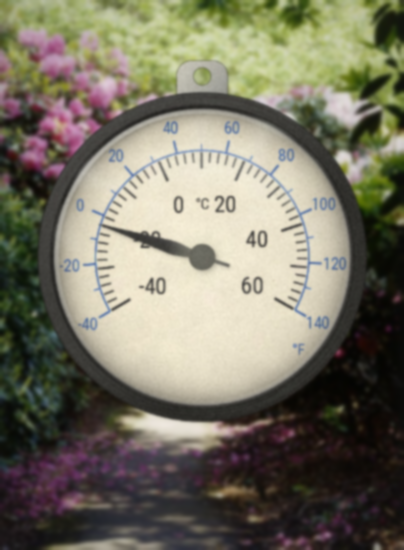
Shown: -20 °C
